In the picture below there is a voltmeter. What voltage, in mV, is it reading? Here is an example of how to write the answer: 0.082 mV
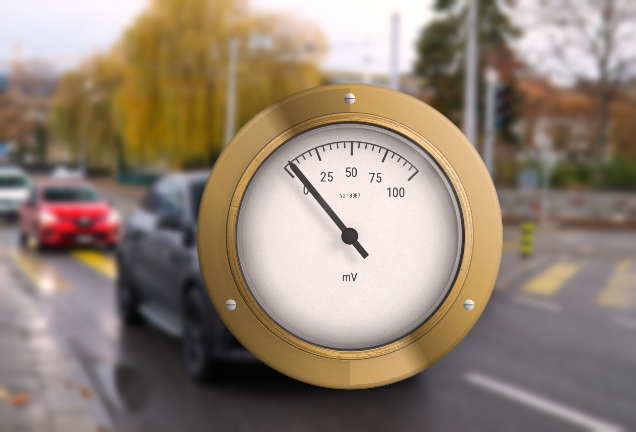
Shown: 5 mV
